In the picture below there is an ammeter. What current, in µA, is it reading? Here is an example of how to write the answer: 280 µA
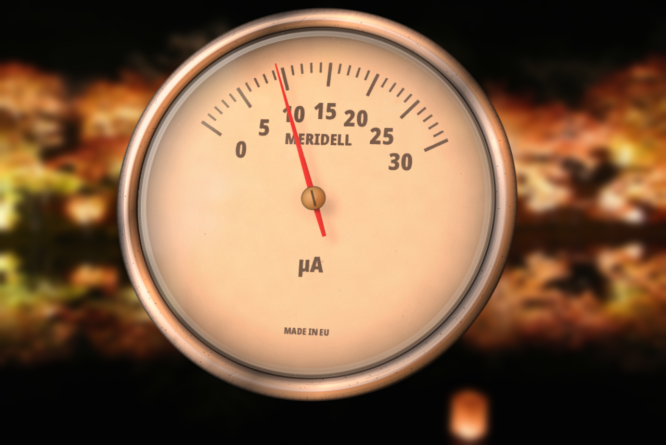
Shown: 9.5 µA
